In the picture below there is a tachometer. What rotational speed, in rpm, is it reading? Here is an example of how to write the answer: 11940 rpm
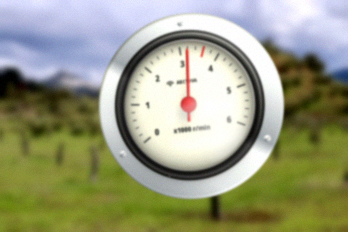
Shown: 3200 rpm
